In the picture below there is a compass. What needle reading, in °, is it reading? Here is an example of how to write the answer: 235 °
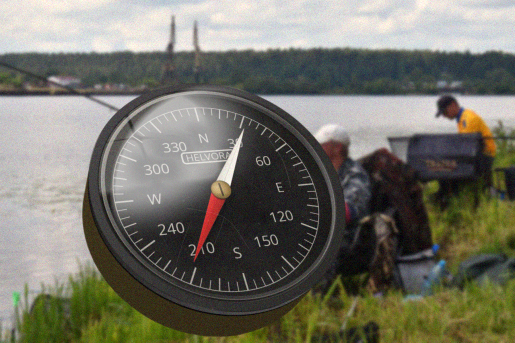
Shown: 212.5 °
